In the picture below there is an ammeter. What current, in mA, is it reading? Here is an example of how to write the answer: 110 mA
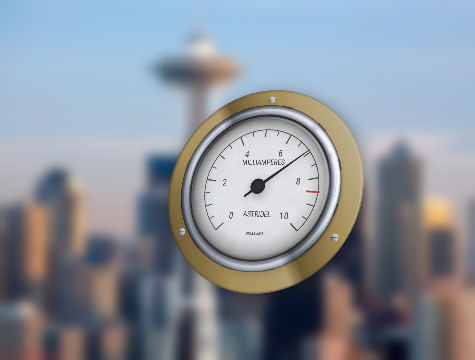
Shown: 7 mA
